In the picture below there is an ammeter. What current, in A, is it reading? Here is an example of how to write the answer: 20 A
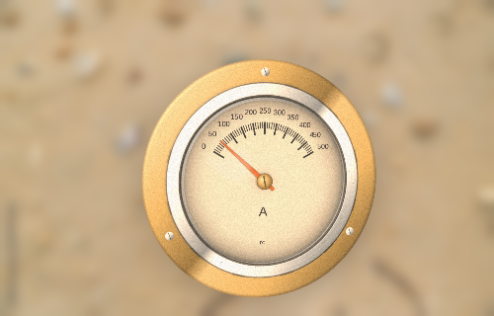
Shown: 50 A
